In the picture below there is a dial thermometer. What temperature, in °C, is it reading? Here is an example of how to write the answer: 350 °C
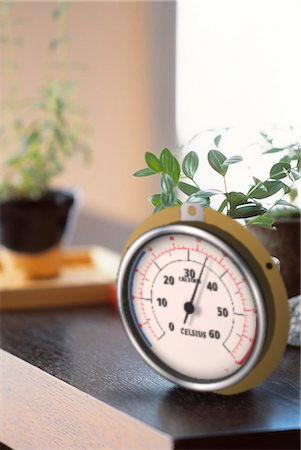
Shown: 35 °C
